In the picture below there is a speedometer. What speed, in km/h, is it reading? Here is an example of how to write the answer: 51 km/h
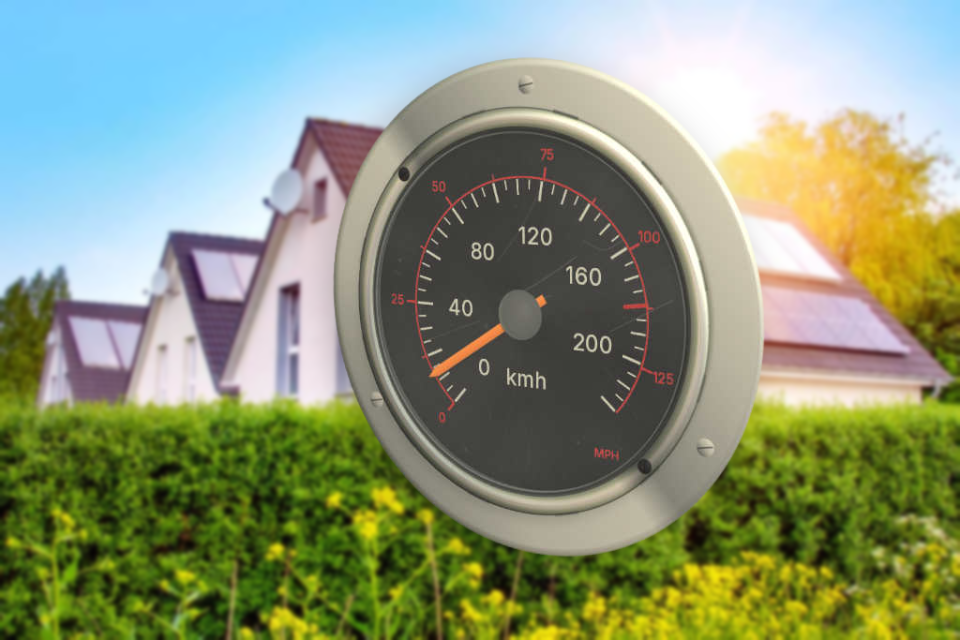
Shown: 12.5 km/h
